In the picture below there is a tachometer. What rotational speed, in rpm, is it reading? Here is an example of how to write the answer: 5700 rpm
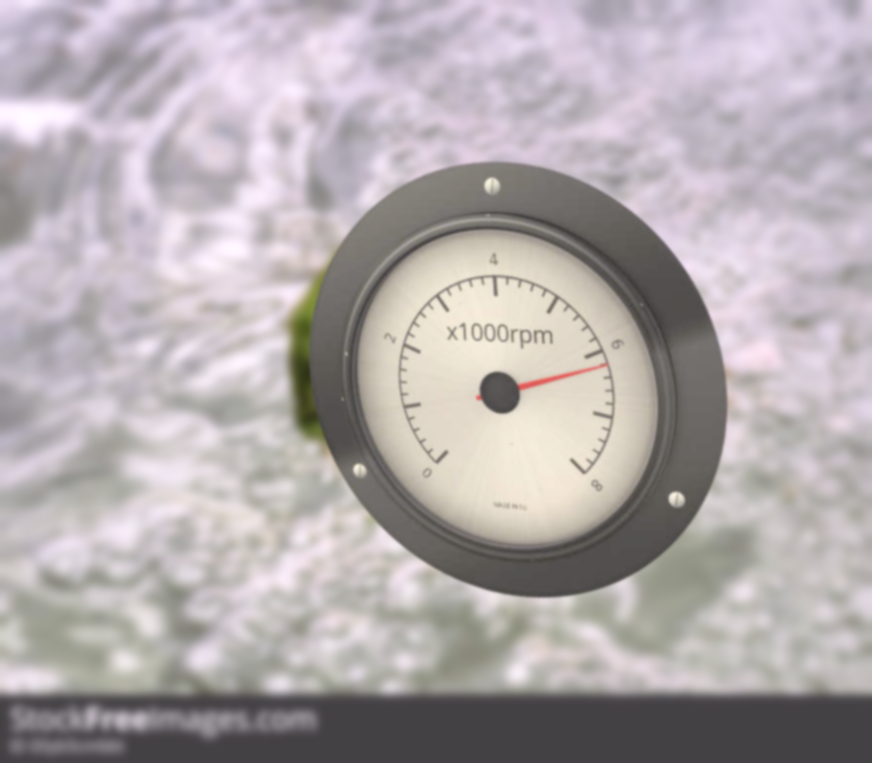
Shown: 6200 rpm
